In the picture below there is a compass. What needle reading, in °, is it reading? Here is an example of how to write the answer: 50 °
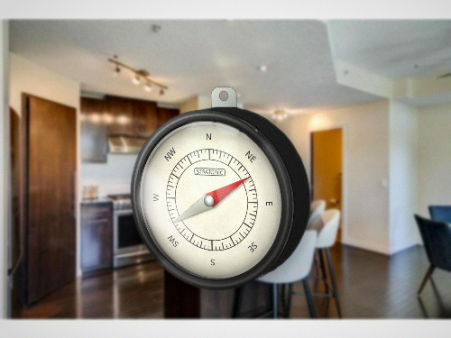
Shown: 60 °
